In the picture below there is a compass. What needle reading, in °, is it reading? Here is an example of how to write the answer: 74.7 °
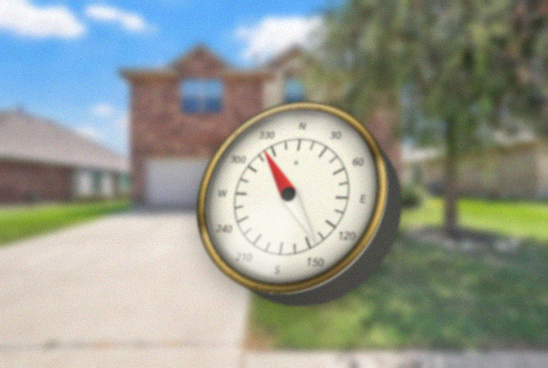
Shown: 322.5 °
